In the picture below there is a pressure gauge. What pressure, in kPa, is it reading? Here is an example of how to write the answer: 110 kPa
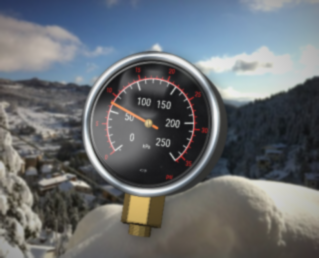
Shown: 60 kPa
